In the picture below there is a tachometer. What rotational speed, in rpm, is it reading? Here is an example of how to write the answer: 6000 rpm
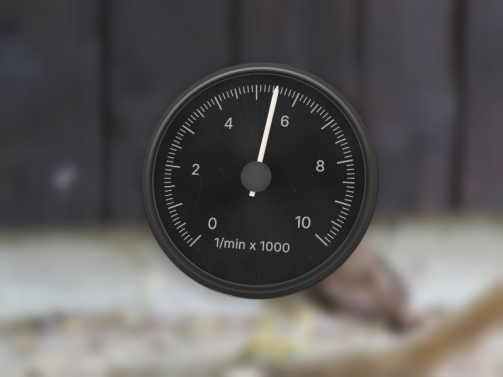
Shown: 5500 rpm
